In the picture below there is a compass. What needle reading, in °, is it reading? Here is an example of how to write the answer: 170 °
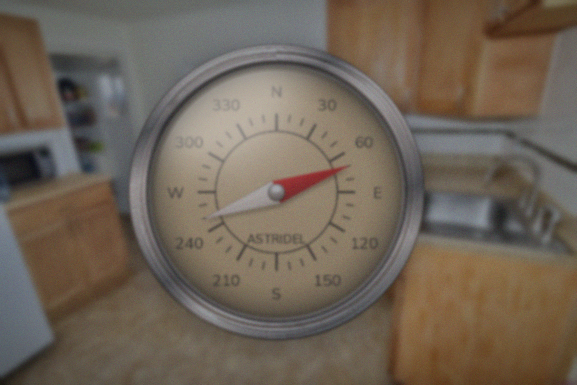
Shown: 70 °
